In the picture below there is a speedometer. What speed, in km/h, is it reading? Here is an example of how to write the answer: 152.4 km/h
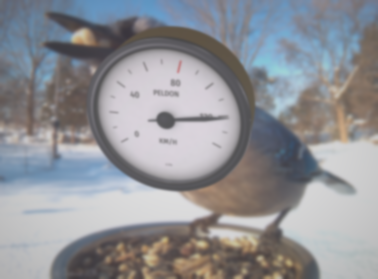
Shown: 120 km/h
